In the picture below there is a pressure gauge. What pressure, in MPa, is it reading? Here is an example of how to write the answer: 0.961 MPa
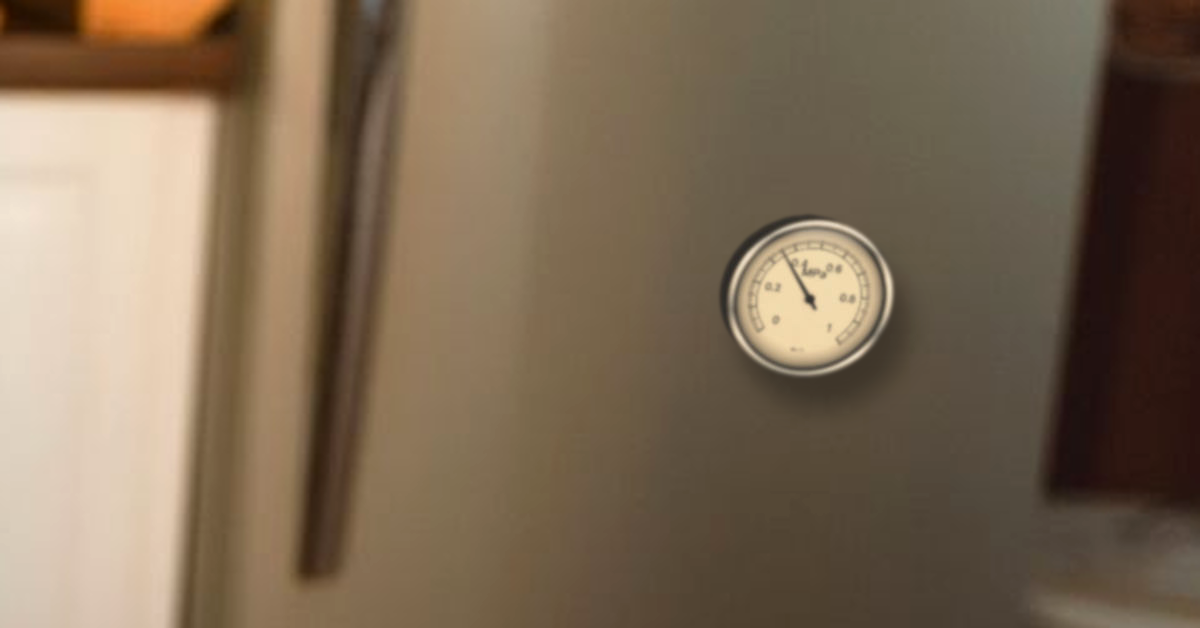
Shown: 0.35 MPa
